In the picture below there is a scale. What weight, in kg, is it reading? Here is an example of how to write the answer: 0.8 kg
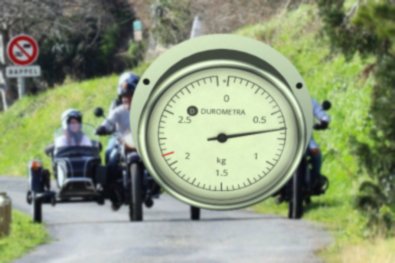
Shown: 0.65 kg
